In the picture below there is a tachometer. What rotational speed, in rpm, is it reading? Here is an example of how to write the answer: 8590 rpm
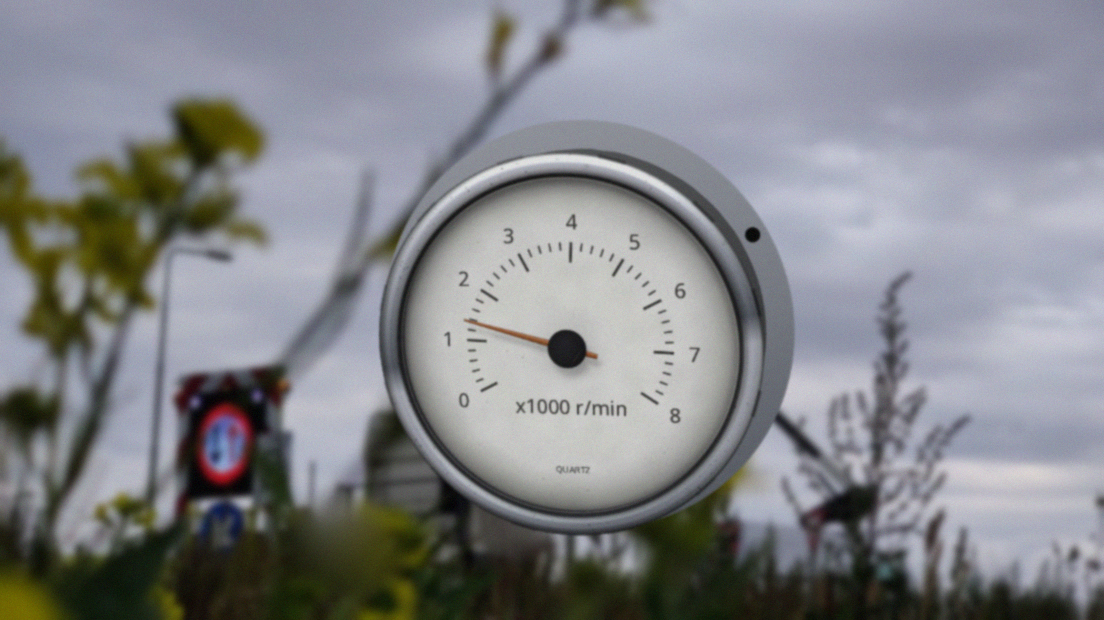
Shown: 1400 rpm
